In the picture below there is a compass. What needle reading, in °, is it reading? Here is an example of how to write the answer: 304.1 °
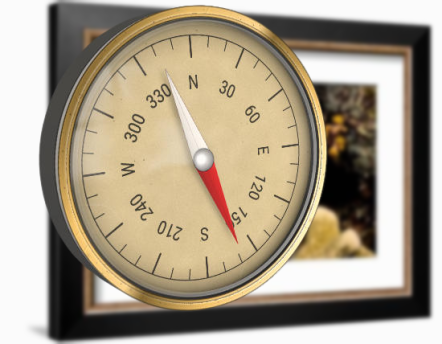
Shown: 160 °
